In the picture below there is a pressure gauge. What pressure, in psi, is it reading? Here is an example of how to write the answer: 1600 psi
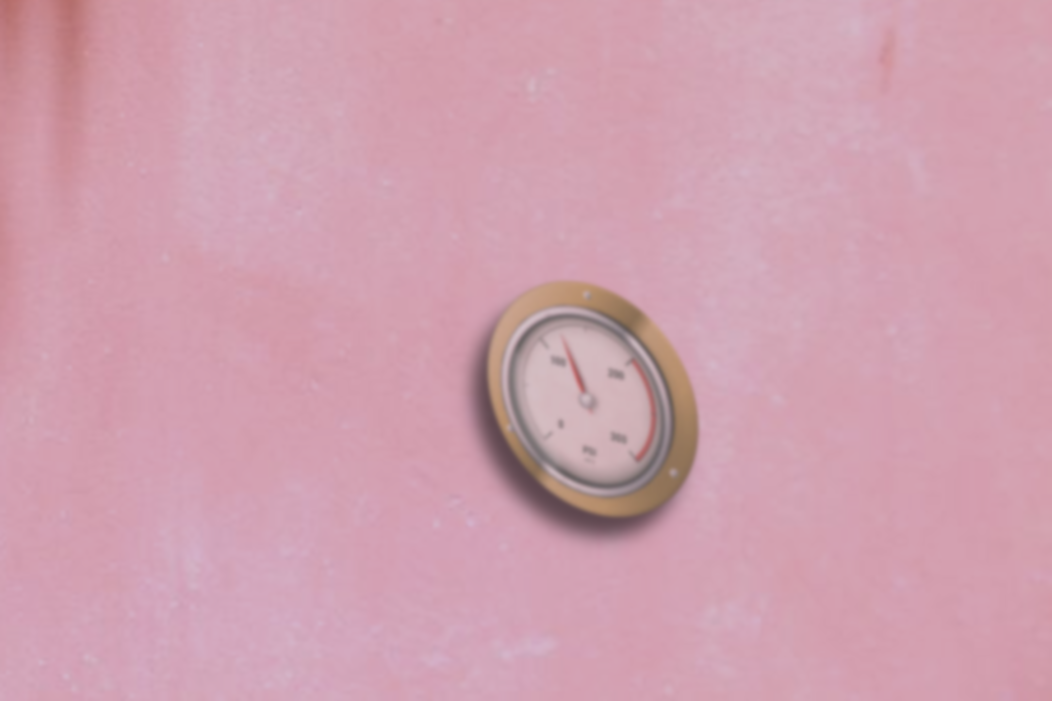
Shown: 125 psi
